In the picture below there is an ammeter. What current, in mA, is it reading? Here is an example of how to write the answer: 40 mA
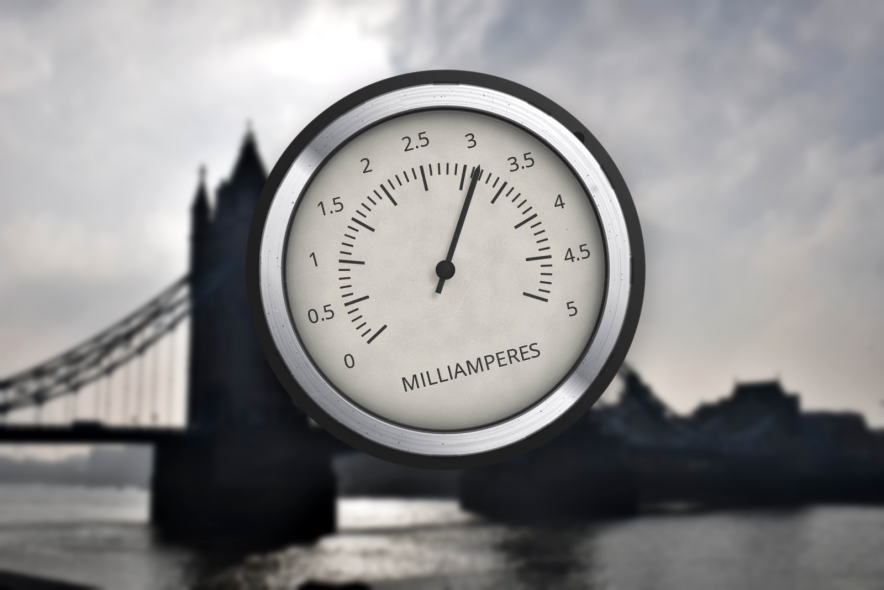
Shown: 3.15 mA
